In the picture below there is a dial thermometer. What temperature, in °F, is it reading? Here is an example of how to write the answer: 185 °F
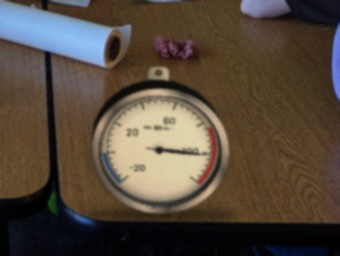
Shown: 100 °F
